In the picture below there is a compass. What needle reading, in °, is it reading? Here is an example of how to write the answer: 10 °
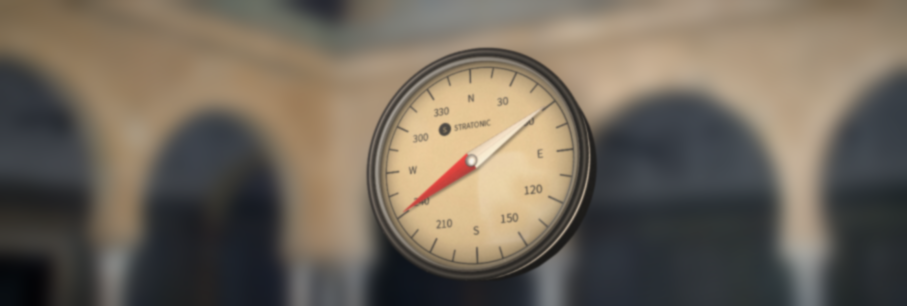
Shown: 240 °
